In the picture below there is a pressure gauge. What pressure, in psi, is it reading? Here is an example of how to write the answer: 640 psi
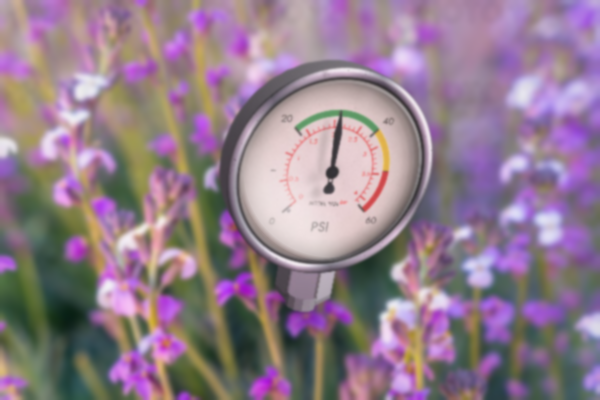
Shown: 30 psi
